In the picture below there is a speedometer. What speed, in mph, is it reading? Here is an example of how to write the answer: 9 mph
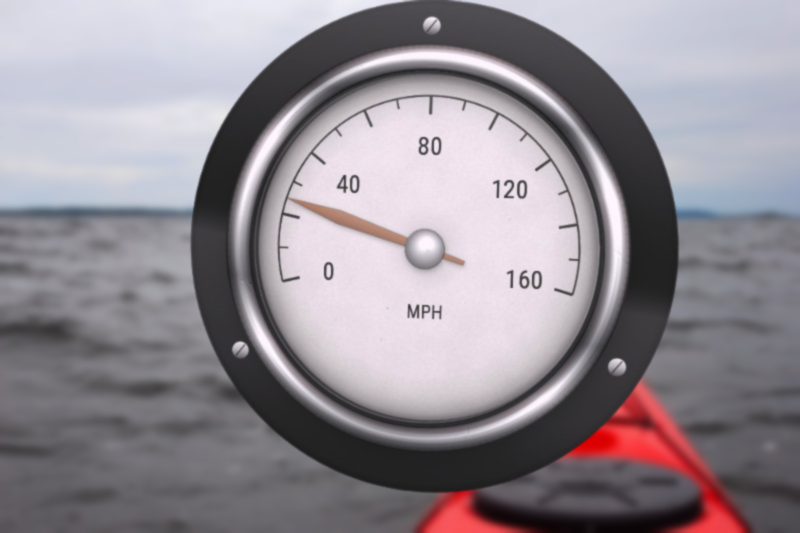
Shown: 25 mph
